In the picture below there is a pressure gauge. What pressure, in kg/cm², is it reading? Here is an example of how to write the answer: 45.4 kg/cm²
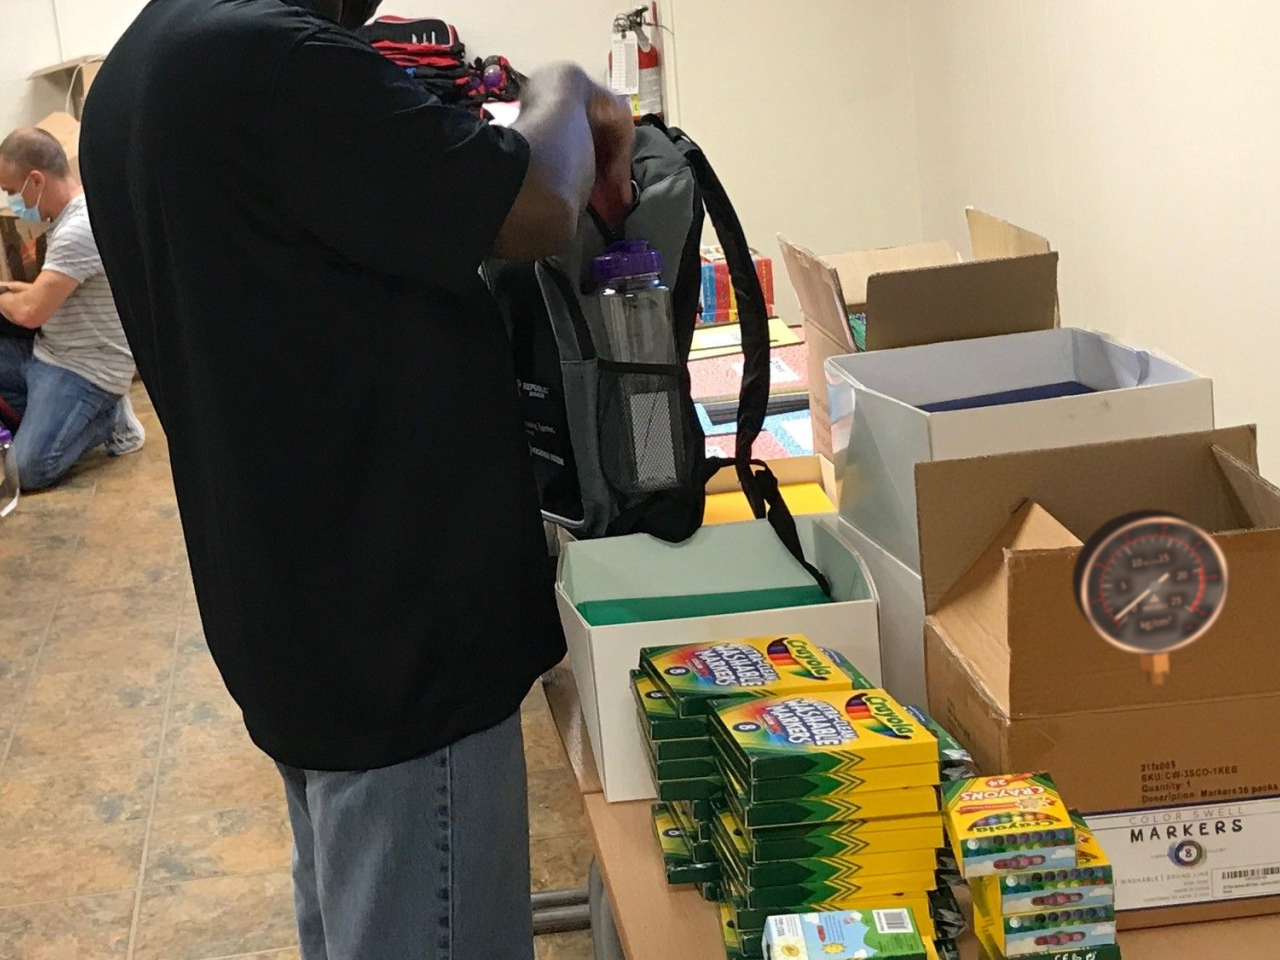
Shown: 1 kg/cm²
